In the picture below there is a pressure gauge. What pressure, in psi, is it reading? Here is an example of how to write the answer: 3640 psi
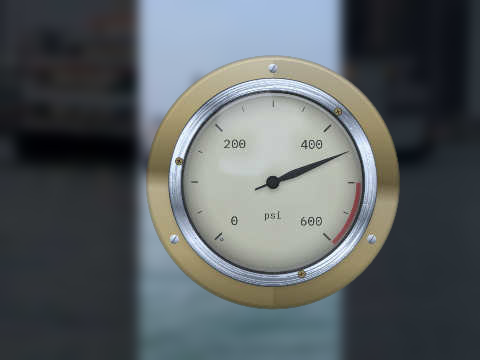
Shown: 450 psi
